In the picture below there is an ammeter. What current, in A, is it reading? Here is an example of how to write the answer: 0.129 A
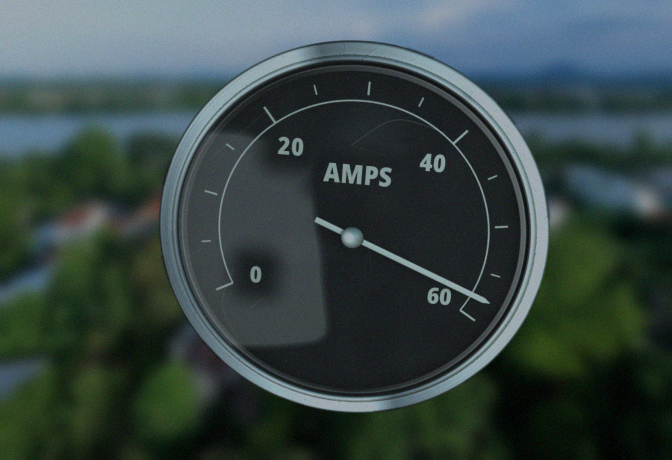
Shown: 57.5 A
